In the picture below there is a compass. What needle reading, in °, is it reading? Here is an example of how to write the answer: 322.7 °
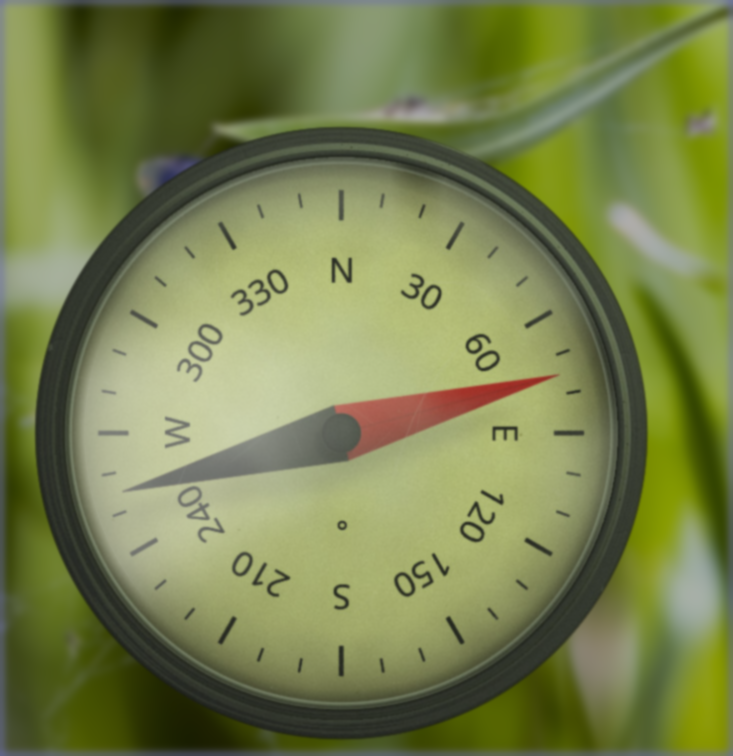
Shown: 75 °
